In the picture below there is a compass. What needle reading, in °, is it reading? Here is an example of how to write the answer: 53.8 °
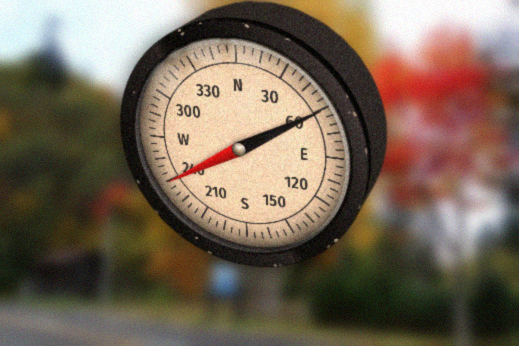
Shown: 240 °
